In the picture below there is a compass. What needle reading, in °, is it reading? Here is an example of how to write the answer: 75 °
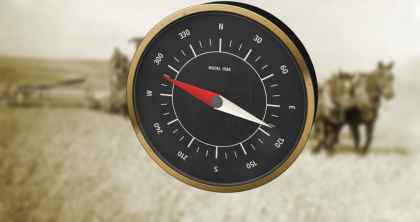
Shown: 290 °
